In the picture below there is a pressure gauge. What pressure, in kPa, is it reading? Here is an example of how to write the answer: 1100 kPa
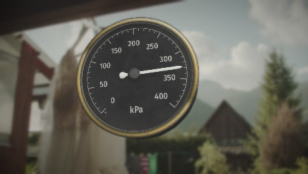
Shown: 330 kPa
